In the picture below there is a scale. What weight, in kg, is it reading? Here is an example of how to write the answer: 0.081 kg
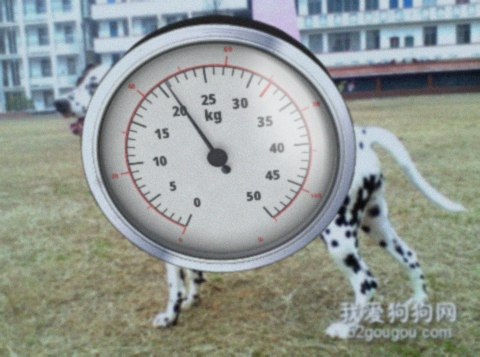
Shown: 21 kg
